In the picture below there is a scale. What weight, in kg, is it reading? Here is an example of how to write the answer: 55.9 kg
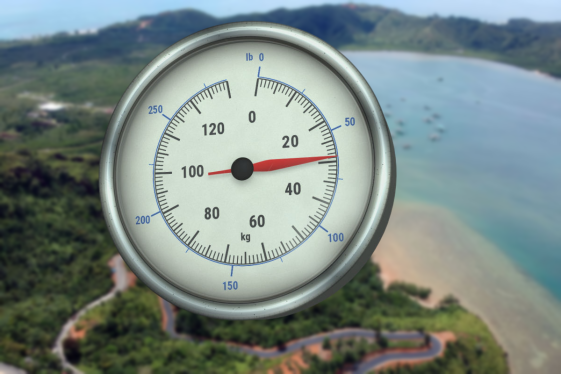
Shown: 29 kg
